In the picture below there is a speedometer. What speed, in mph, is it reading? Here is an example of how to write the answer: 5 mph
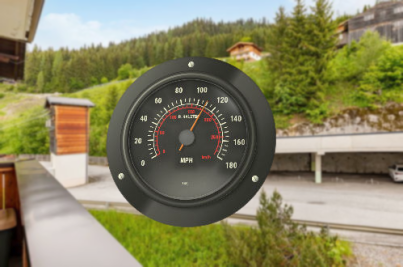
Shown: 110 mph
